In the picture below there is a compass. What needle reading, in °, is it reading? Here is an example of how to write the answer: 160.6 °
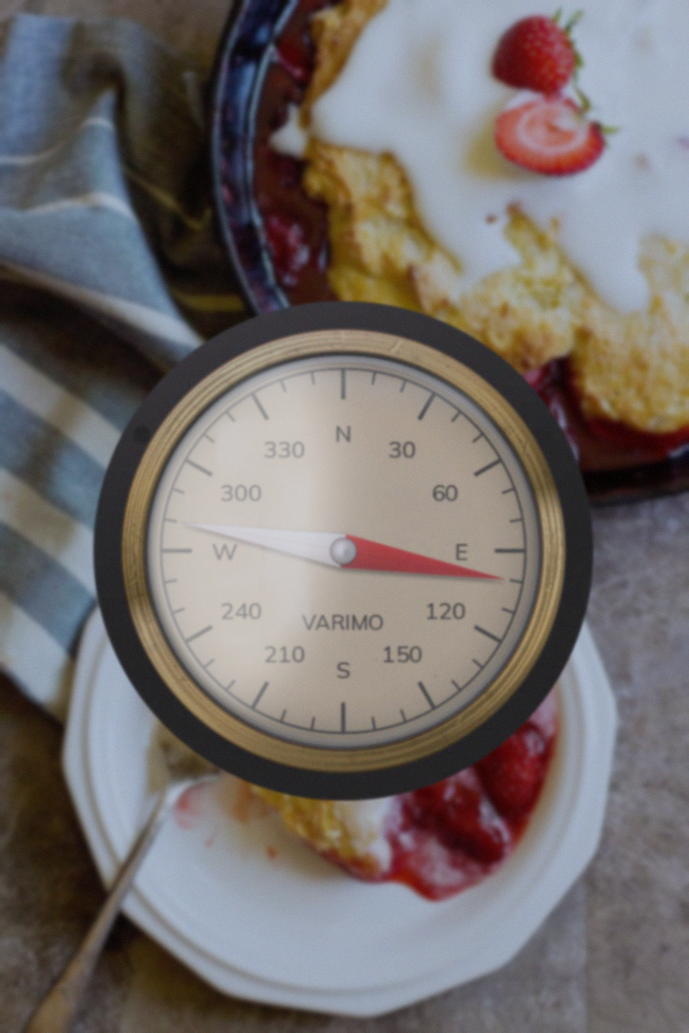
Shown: 100 °
